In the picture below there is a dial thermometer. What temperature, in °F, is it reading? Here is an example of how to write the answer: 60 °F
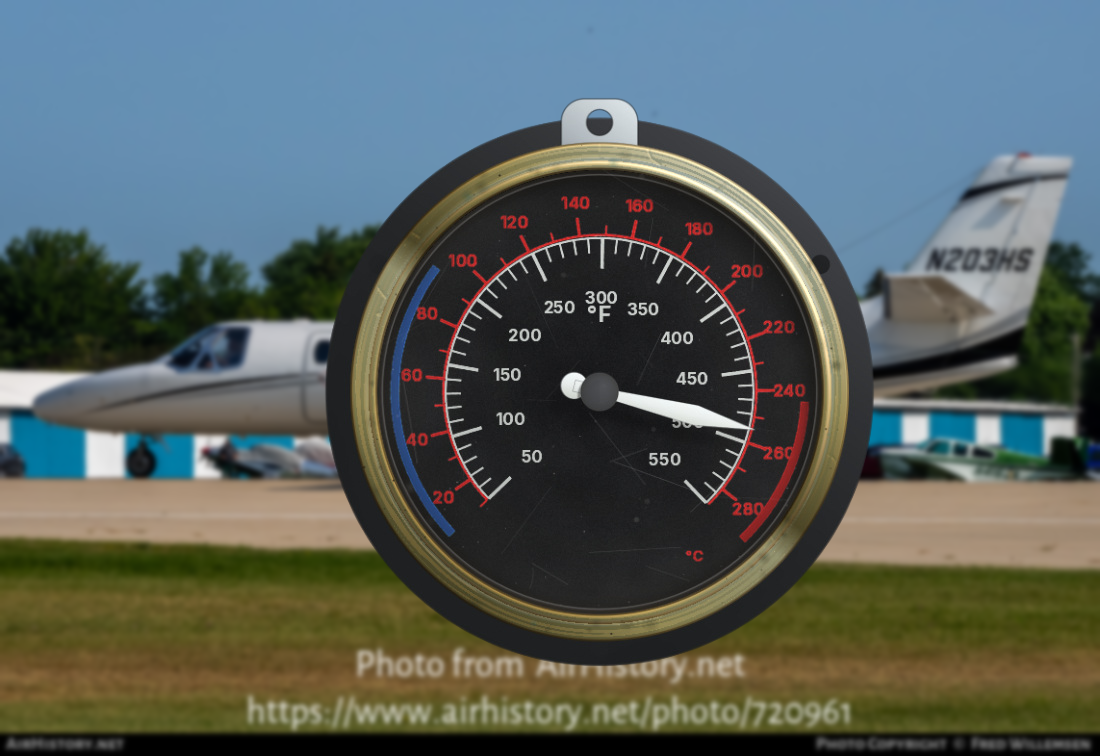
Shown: 490 °F
